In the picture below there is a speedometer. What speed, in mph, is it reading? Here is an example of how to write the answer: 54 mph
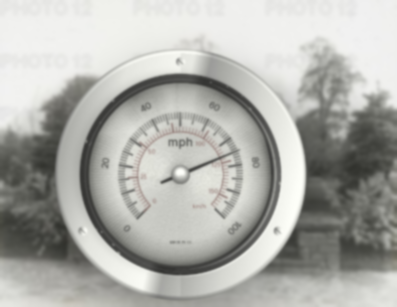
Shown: 75 mph
